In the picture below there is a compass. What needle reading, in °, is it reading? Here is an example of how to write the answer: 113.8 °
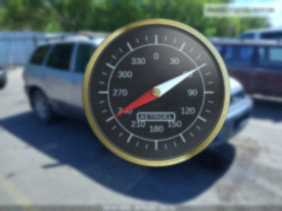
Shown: 240 °
